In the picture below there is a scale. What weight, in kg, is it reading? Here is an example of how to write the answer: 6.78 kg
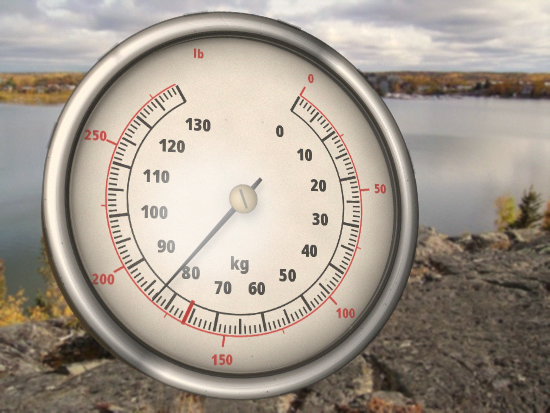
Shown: 83 kg
